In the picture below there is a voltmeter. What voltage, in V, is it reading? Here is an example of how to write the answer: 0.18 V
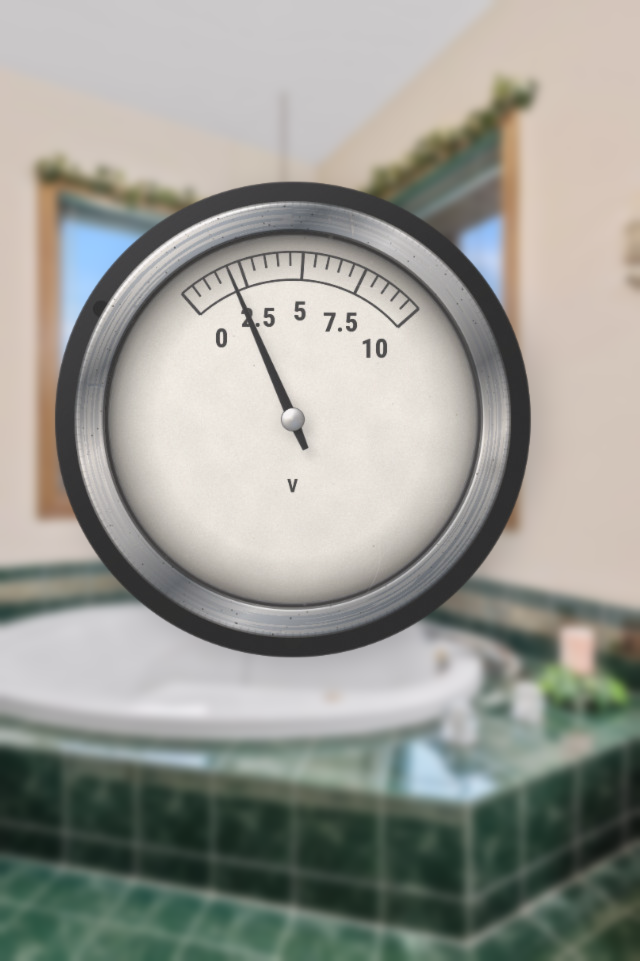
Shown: 2 V
